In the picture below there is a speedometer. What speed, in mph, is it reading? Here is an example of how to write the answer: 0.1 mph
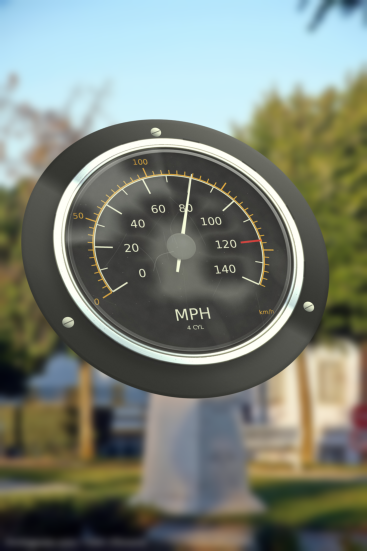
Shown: 80 mph
